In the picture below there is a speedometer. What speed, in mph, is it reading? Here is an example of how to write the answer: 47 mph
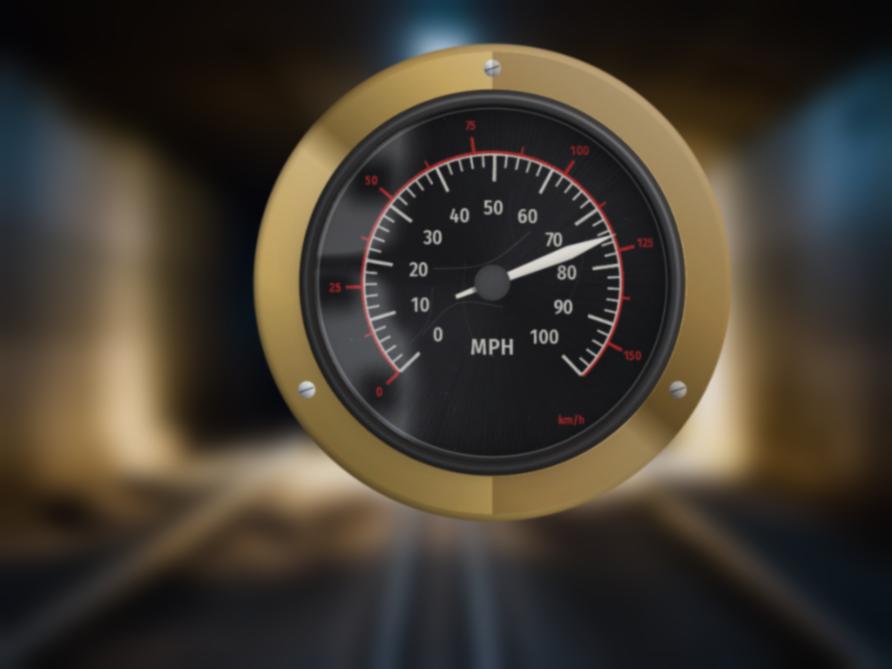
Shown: 75 mph
